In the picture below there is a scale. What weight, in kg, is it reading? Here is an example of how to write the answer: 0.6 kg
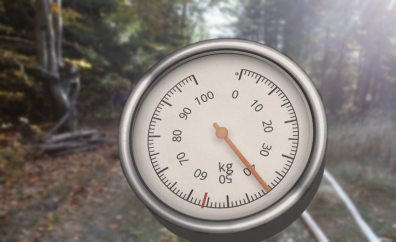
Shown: 40 kg
